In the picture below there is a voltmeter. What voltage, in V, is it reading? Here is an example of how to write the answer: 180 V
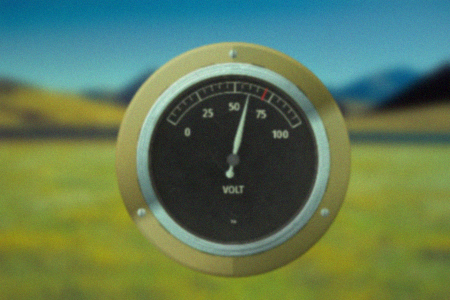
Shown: 60 V
